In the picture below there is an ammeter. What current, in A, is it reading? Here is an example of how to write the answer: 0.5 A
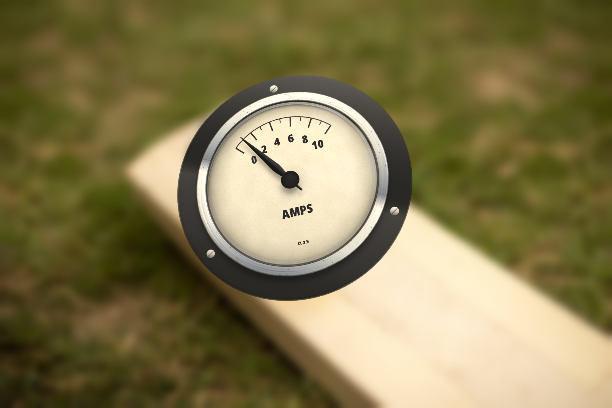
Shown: 1 A
